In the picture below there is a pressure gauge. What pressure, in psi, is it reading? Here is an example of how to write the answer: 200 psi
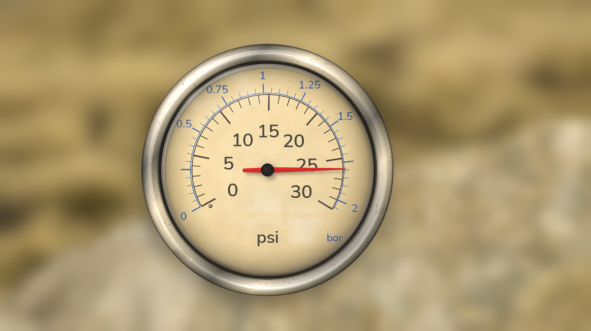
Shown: 26 psi
